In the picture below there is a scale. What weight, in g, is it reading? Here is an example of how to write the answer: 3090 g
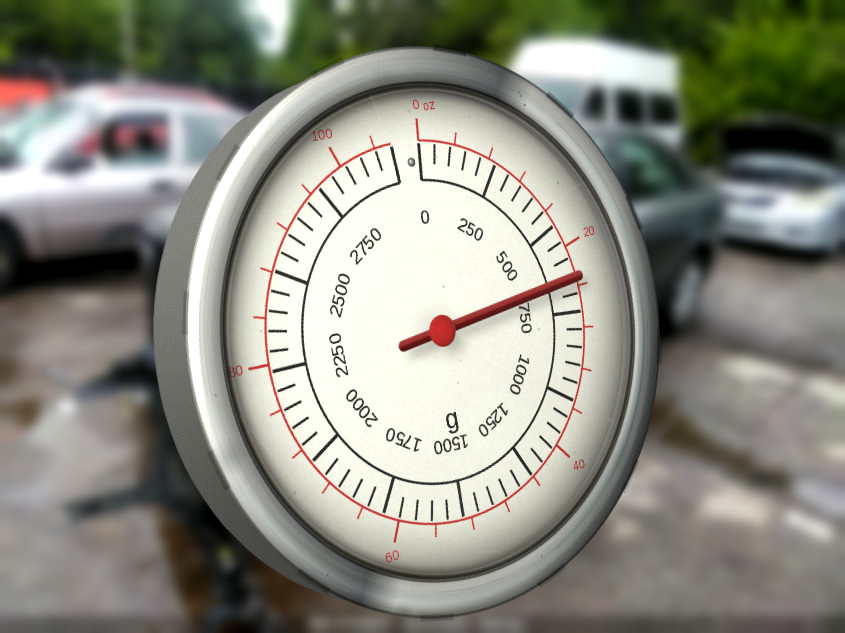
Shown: 650 g
